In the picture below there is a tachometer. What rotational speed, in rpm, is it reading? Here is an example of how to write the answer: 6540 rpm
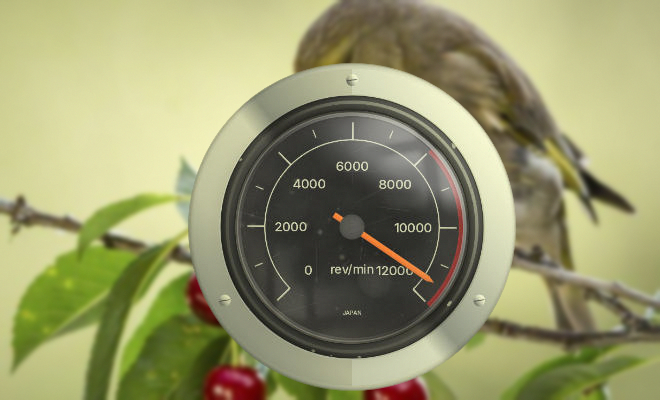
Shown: 11500 rpm
